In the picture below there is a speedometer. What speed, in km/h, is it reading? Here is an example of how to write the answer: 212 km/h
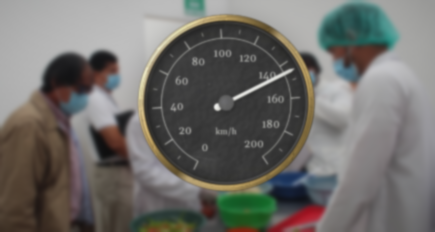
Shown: 145 km/h
